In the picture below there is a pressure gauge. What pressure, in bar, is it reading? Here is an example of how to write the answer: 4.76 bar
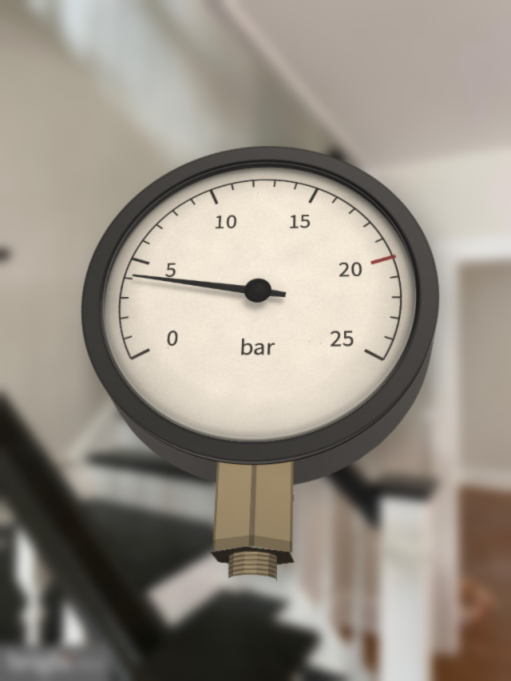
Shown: 4 bar
